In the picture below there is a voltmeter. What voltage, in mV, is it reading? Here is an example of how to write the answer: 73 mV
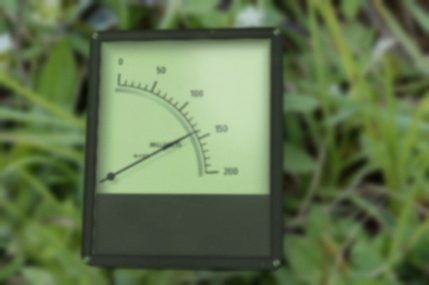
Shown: 140 mV
